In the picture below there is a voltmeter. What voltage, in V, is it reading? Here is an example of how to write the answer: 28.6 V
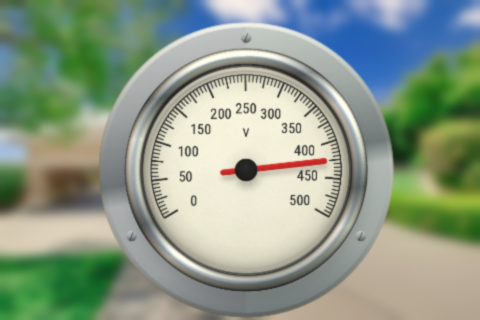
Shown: 425 V
